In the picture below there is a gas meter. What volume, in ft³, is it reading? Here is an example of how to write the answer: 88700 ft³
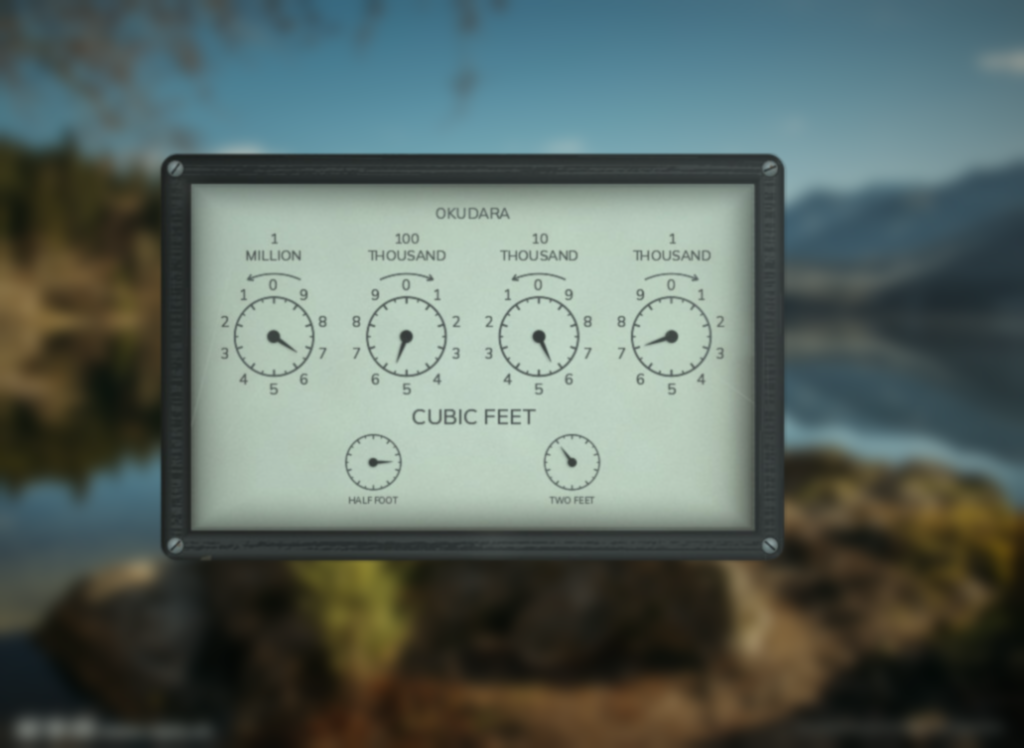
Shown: 655700 ft³
